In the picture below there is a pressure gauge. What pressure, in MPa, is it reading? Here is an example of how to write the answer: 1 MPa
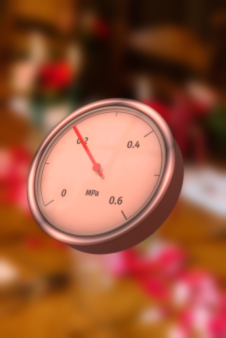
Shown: 0.2 MPa
